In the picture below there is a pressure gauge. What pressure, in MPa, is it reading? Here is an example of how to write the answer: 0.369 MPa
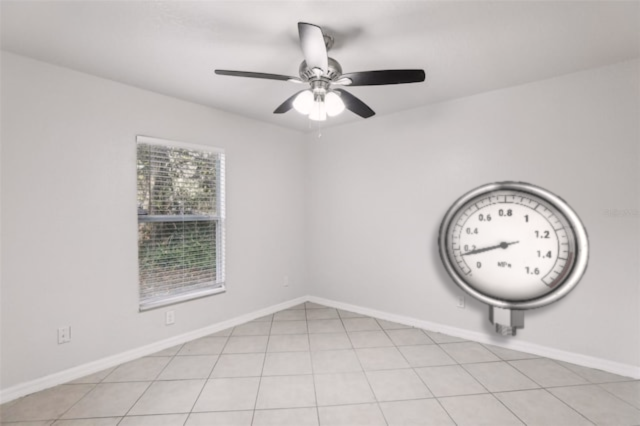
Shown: 0.15 MPa
